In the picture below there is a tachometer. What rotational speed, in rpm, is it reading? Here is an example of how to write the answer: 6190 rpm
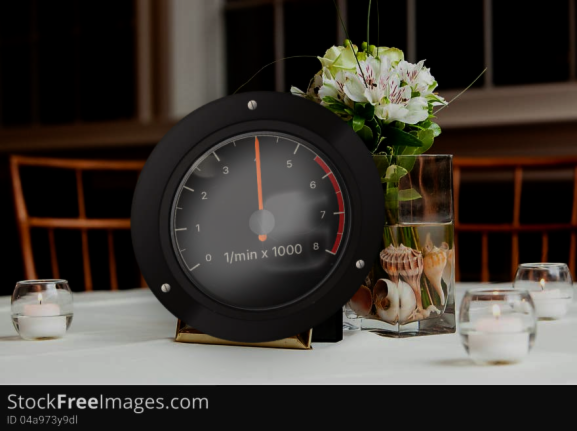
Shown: 4000 rpm
